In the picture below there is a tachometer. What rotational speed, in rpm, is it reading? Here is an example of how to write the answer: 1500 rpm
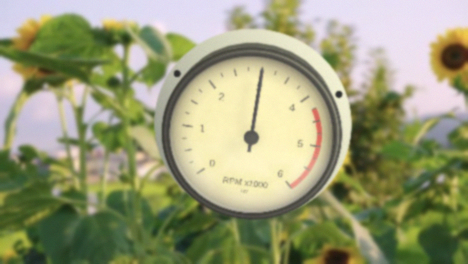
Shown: 3000 rpm
